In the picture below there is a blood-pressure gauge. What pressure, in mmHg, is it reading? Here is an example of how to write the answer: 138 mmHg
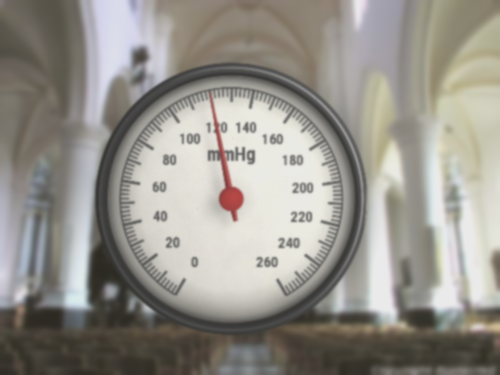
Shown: 120 mmHg
